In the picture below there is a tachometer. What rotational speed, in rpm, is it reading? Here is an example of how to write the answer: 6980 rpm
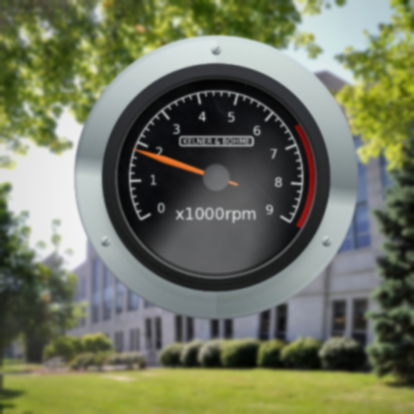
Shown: 1800 rpm
